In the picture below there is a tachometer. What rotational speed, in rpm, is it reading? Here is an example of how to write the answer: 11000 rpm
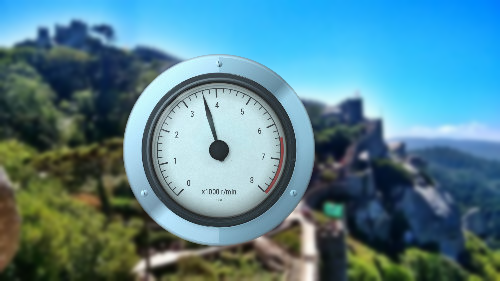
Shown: 3600 rpm
